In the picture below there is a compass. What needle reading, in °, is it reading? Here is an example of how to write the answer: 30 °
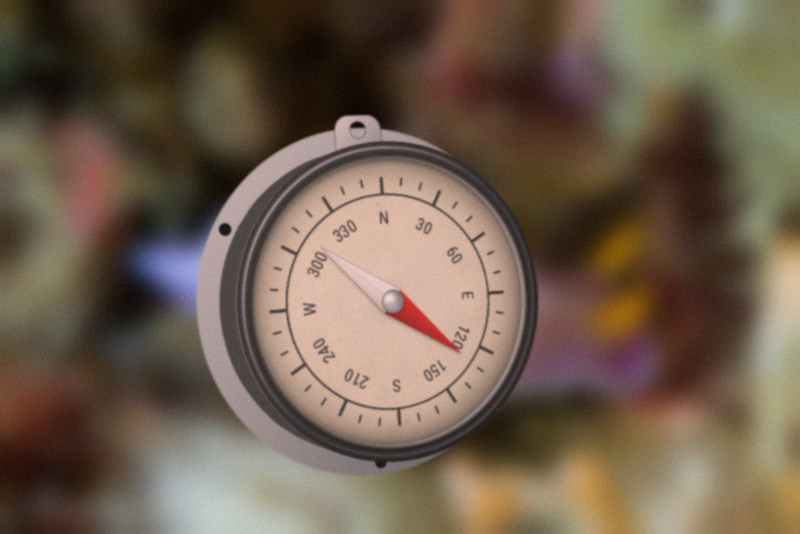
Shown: 130 °
